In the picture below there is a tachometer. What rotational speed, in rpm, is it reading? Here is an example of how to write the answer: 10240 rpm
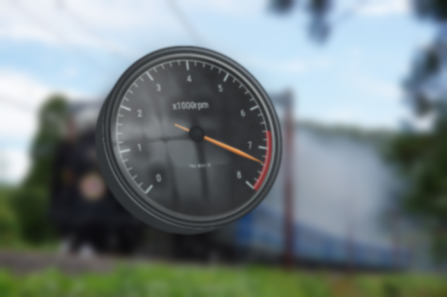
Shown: 7400 rpm
